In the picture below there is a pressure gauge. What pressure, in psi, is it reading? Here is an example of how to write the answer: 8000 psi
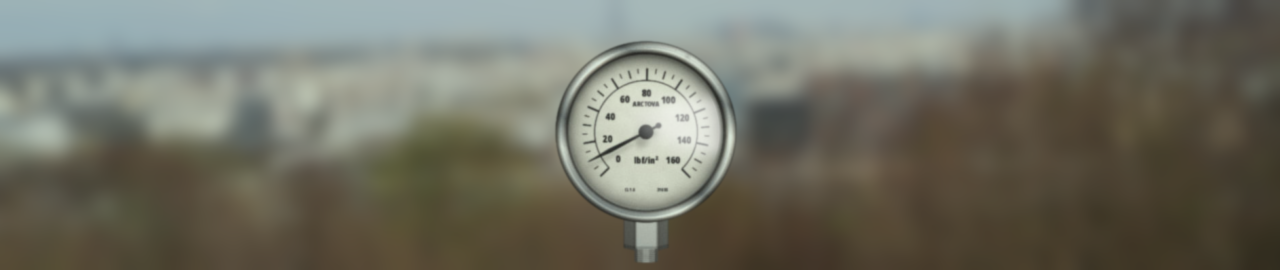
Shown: 10 psi
